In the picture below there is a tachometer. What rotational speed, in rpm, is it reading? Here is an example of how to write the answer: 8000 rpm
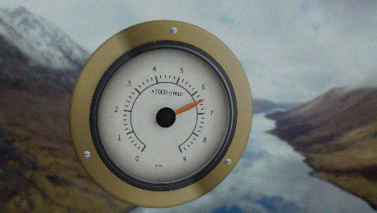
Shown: 6400 rpm
